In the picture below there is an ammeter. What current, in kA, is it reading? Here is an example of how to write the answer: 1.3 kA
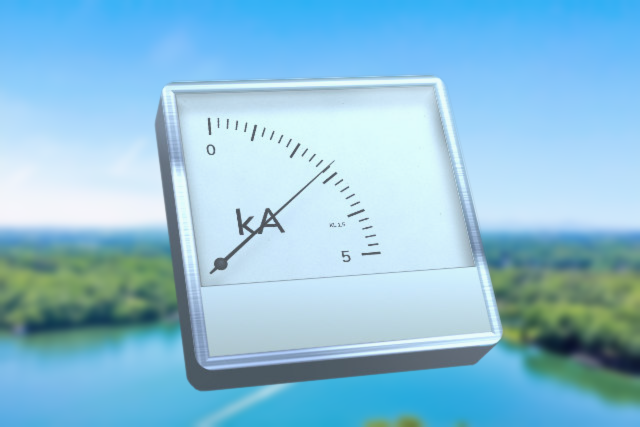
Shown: 2.8 kA
